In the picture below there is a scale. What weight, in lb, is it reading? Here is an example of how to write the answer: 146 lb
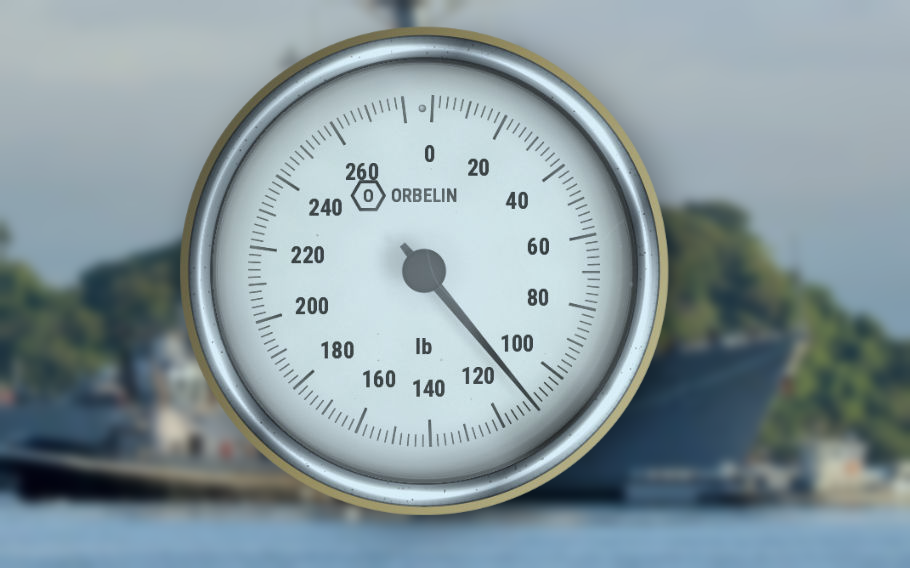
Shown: 110 lb
